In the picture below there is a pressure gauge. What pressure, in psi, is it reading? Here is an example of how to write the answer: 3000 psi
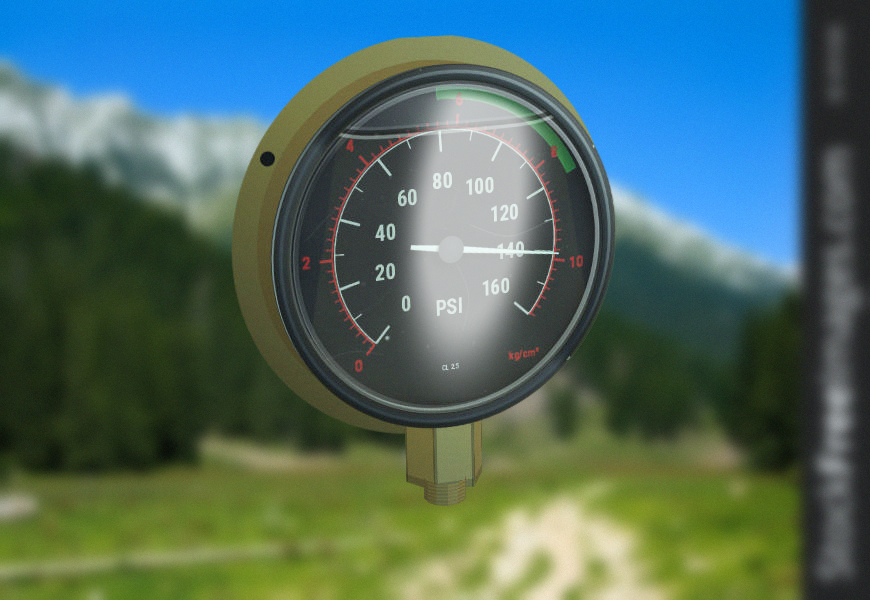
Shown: 140 psi
